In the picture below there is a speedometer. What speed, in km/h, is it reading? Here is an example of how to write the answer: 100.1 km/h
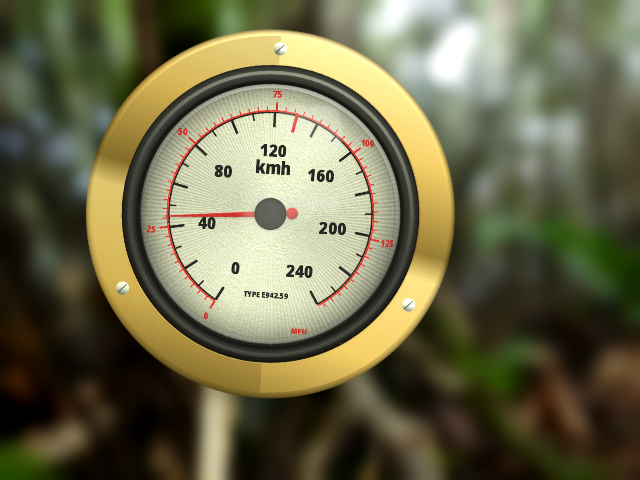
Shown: 45 km/h
